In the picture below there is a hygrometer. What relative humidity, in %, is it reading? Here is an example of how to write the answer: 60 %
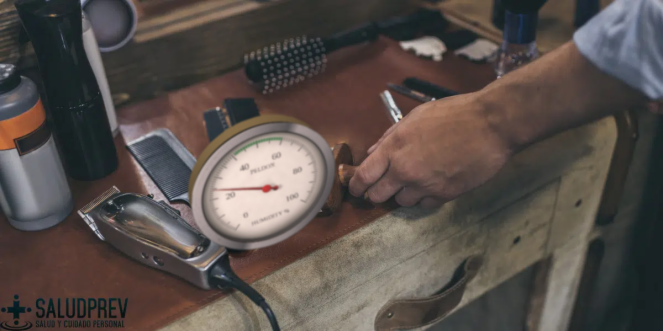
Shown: 25 %
